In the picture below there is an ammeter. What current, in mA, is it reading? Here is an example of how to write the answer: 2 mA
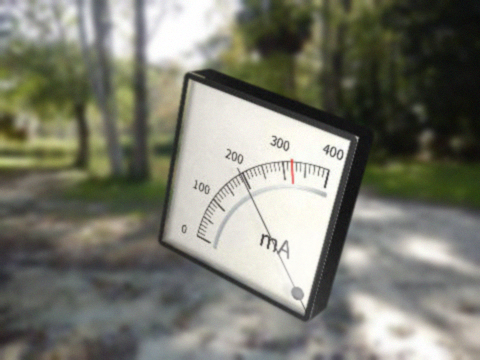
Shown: 200 mA
